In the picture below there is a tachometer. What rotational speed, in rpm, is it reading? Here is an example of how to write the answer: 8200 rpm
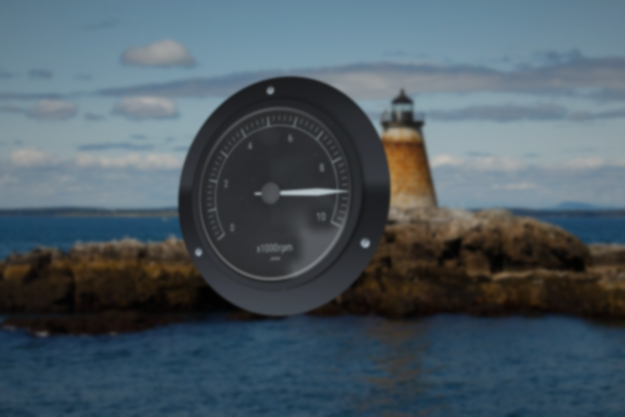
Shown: 9000 rpm
